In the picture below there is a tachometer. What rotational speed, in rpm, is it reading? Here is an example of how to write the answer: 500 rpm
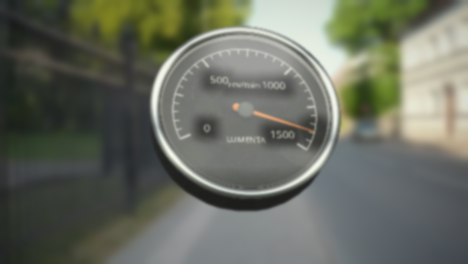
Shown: 1400 rpm
